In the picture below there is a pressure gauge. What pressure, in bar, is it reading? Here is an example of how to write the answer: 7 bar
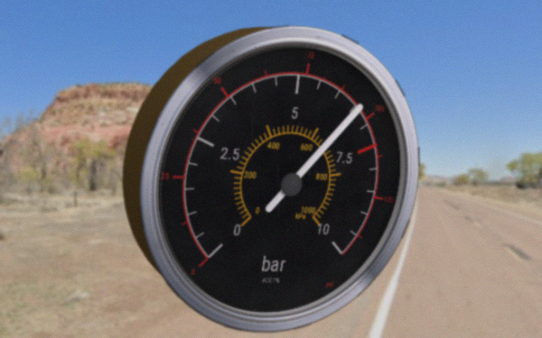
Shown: 6.5 bar
